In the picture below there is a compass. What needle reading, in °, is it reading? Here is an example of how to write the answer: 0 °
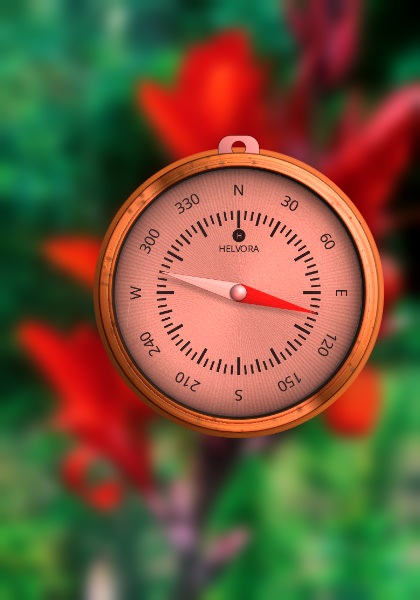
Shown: 105 °
